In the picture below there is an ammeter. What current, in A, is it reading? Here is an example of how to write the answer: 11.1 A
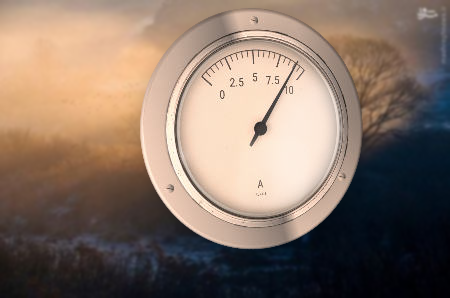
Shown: 9 A
